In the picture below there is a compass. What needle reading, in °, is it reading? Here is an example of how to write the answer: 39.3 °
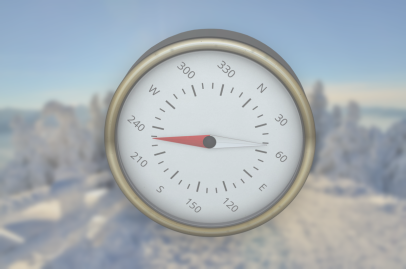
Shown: 230 °
